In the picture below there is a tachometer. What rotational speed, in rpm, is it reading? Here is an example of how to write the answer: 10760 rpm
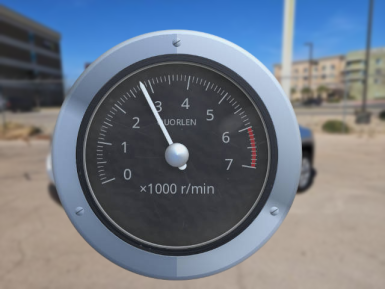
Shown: 2800 rpm
